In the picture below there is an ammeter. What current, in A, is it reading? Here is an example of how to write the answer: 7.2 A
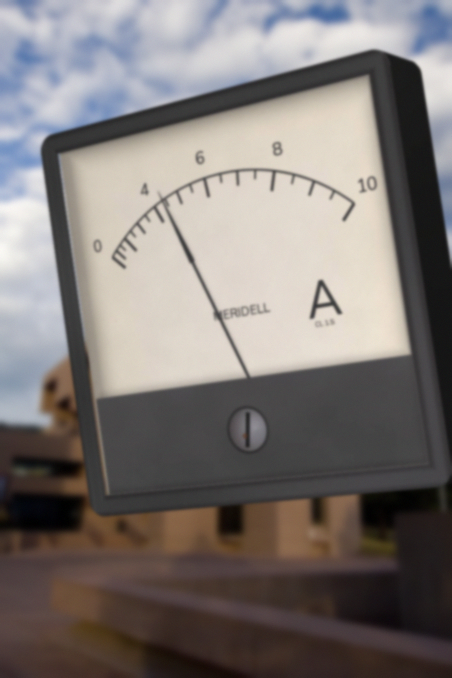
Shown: 4.5 A
